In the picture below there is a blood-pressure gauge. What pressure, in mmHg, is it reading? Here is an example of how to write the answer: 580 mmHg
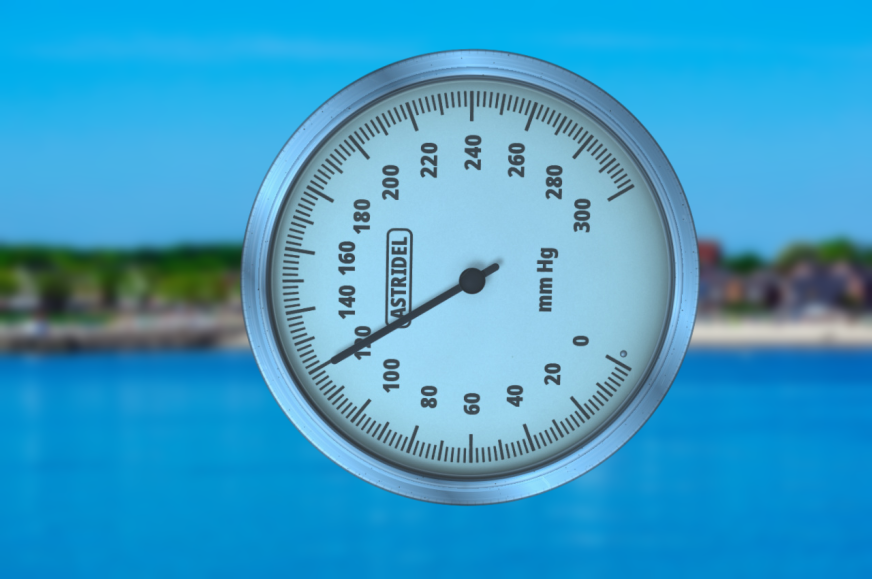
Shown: 120 mmHg
